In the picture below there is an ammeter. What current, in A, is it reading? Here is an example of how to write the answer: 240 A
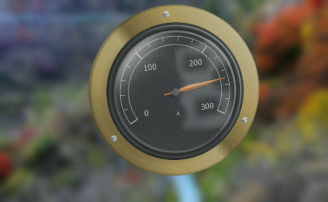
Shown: 250 A
